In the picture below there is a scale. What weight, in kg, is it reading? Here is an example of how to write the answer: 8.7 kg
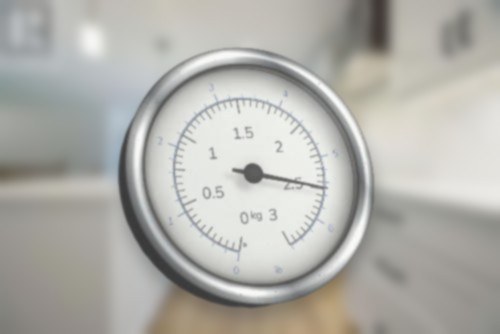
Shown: 2.5 kg
